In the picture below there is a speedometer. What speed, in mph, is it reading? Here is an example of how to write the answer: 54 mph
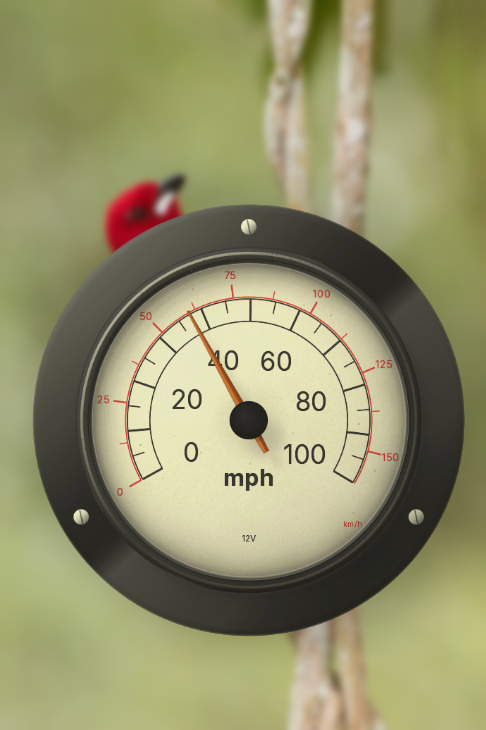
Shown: 37.5 mph
